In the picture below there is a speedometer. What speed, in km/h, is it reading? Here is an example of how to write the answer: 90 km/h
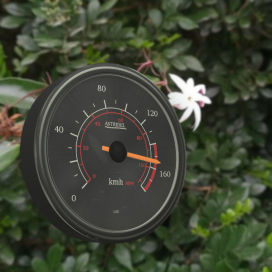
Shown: 155 km/h
